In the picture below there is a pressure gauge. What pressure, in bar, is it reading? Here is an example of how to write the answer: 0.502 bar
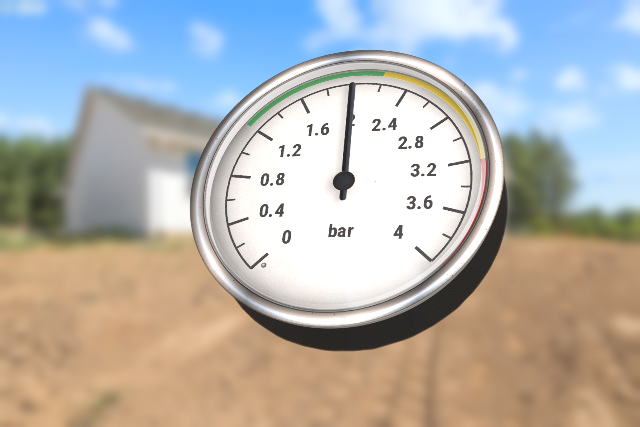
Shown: 2 bar
